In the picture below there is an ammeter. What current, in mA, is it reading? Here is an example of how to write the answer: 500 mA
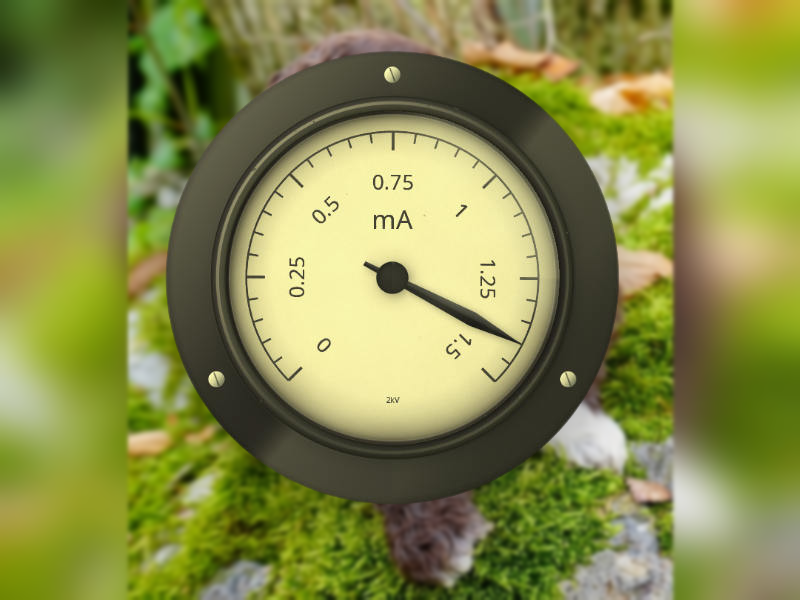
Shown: 1.4 mA
